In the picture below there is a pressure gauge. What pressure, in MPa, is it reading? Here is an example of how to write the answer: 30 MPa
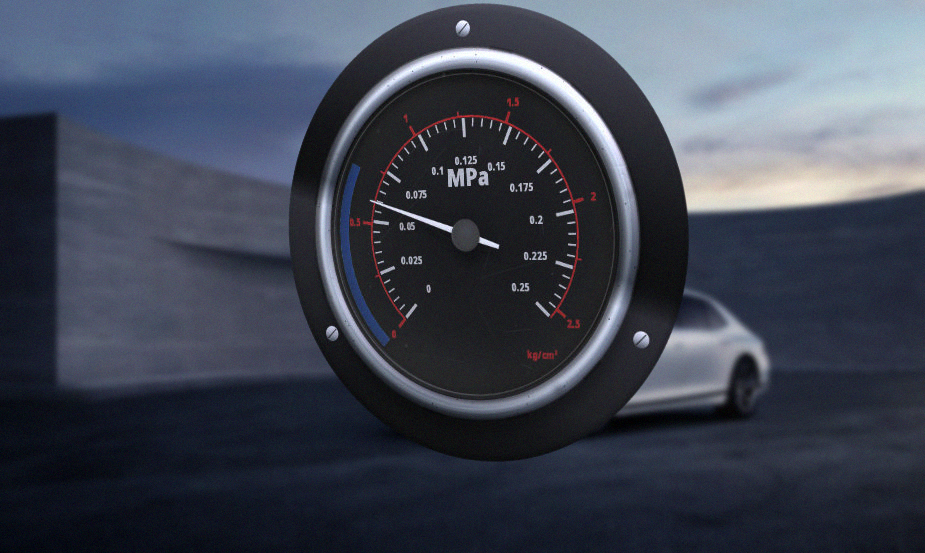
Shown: 0.06 MPa
